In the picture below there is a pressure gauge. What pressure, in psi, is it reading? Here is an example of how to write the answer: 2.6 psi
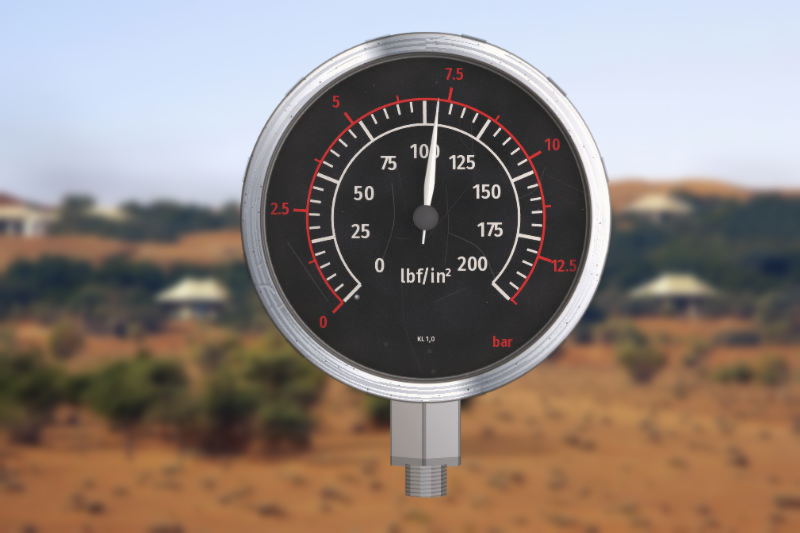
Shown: 105 psi
